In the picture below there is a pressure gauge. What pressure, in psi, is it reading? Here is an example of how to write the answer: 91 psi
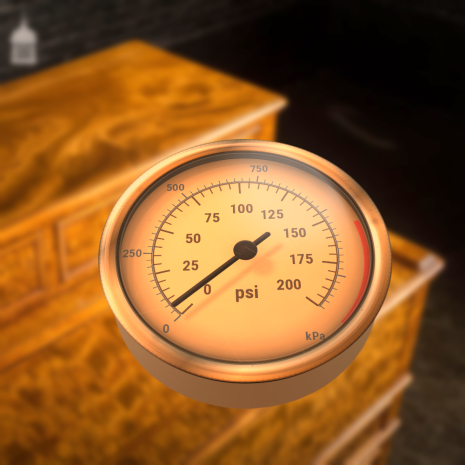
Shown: 5 psi
